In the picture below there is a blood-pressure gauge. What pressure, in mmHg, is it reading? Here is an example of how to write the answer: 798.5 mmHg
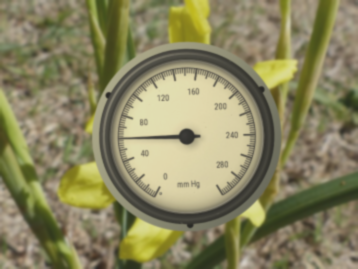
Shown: 60 mmHg
